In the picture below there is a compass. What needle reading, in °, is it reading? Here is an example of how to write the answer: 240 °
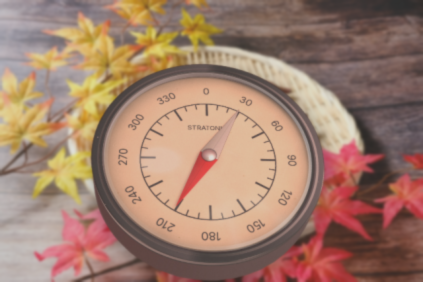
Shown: 210 °
